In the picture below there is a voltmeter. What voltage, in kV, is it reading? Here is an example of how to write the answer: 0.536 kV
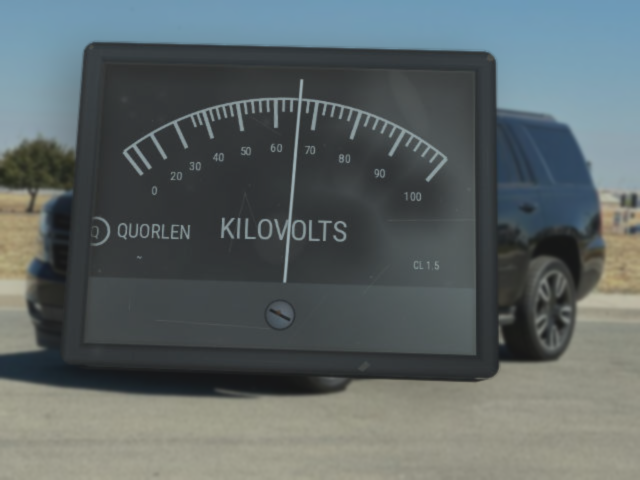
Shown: 66 kV
